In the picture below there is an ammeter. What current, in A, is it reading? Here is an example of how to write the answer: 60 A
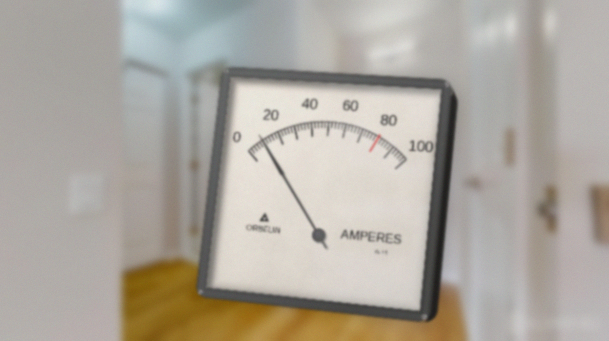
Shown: 10 A
